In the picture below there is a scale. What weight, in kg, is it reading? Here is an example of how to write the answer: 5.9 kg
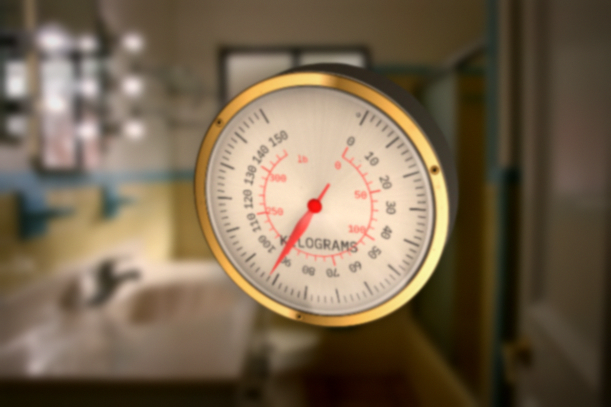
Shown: 92 kg
